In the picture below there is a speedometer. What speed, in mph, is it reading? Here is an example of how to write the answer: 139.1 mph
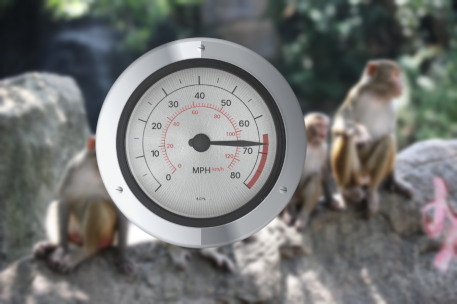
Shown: 67.5 mph
